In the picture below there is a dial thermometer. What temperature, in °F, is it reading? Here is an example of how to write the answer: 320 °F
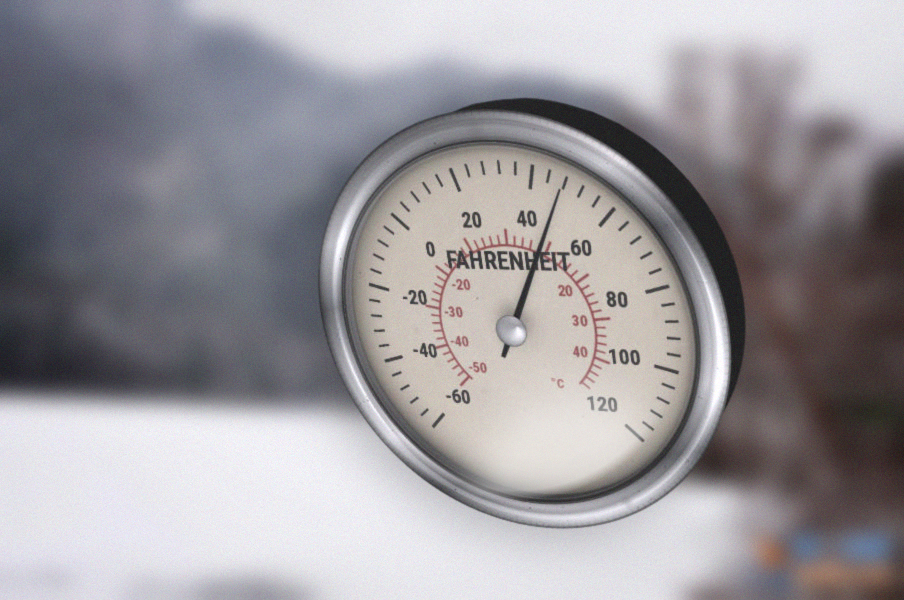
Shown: 48 °F
